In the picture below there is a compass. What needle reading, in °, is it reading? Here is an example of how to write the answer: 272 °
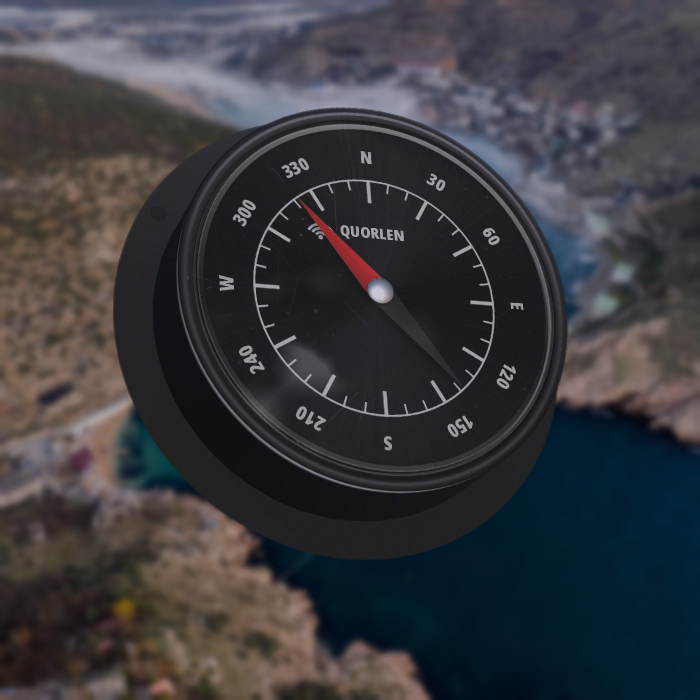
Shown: 320 °
